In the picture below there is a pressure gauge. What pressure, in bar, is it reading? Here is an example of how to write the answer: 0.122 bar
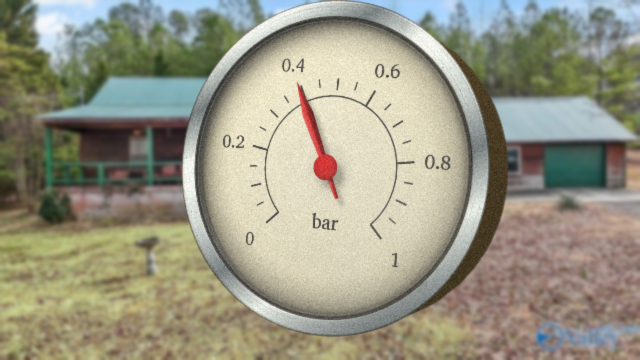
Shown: 0.4 bar
